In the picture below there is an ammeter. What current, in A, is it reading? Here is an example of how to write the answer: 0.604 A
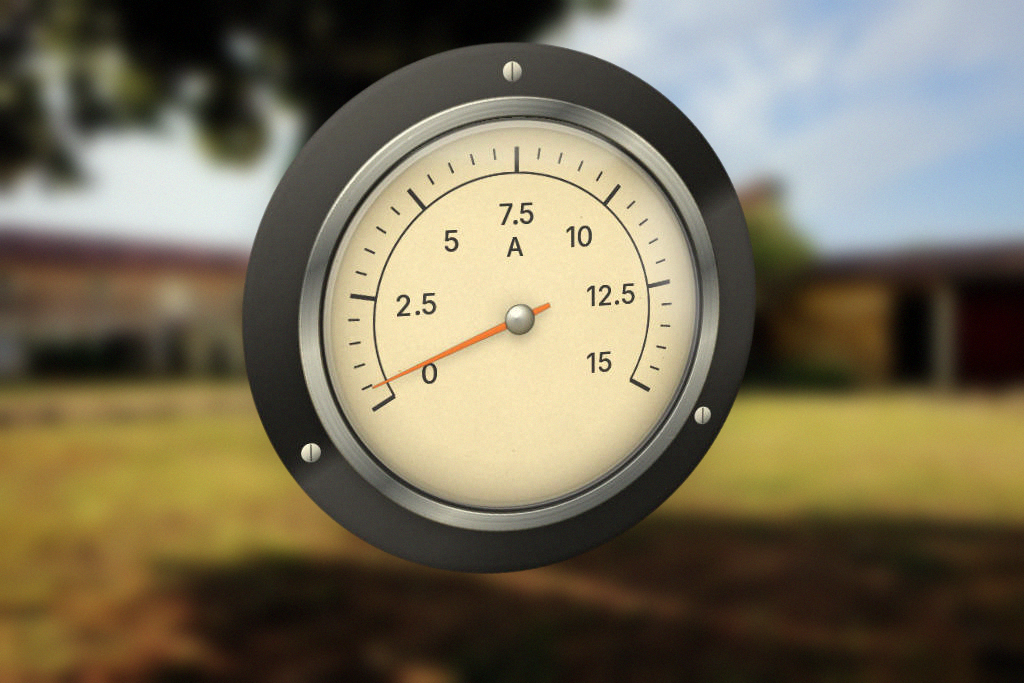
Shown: 0.5 A
